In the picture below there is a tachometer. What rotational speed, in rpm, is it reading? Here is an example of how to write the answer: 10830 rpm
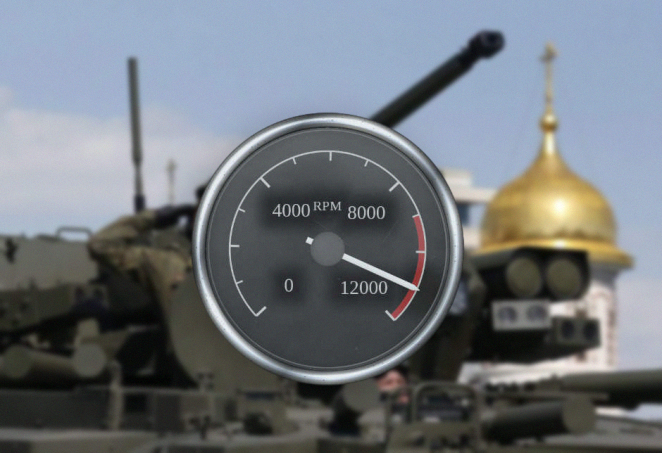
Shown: 11000 rpm
